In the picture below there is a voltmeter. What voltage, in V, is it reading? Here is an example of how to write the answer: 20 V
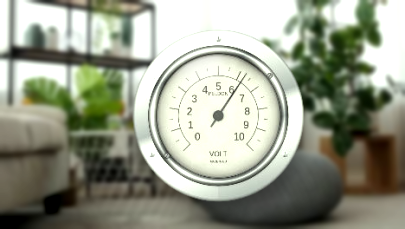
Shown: 6.25 V
